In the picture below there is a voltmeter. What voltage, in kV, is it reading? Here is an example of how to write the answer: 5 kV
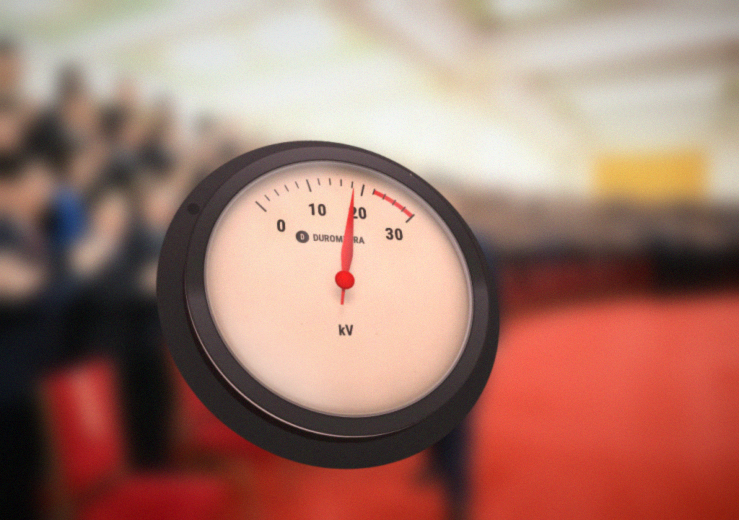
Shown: 18 kV
